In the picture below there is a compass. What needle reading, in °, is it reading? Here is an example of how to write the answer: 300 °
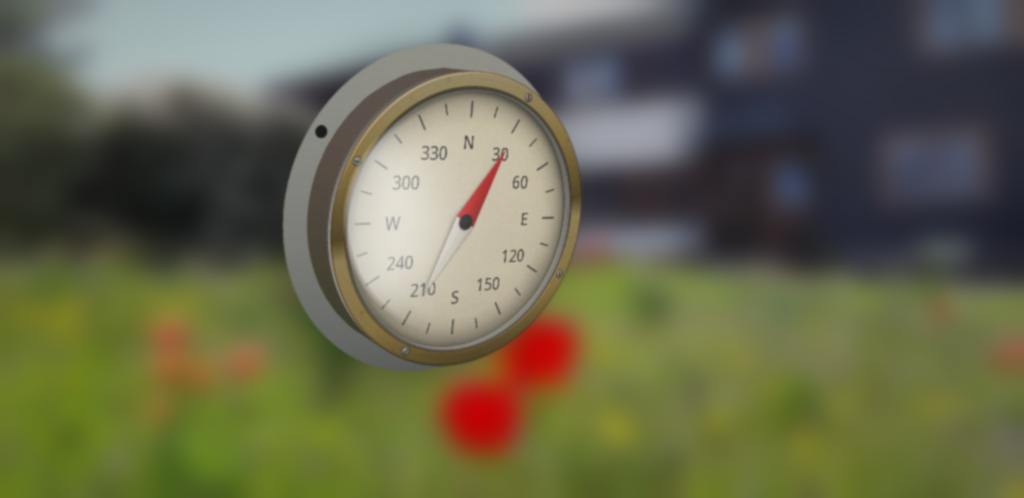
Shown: 30 °
